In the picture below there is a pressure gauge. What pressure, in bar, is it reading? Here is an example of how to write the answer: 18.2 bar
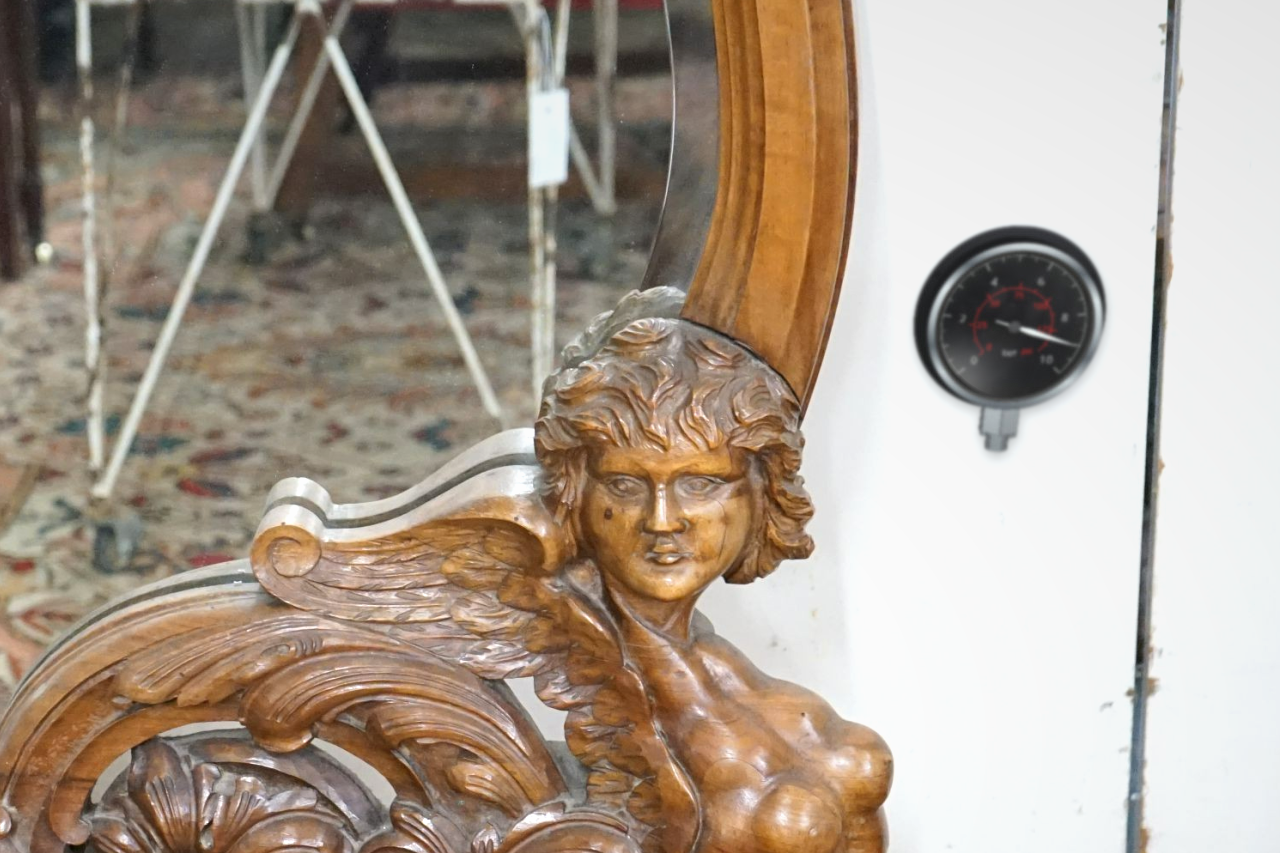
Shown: 9 bar
